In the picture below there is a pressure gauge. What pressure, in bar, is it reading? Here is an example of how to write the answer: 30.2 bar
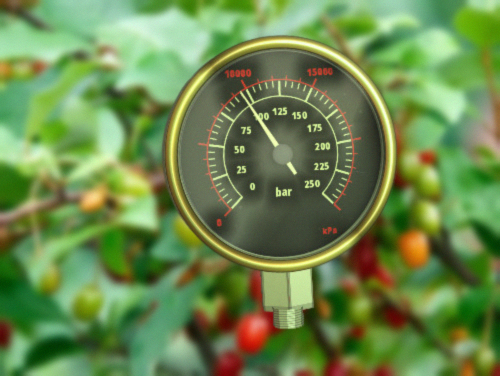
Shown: 95 bar
